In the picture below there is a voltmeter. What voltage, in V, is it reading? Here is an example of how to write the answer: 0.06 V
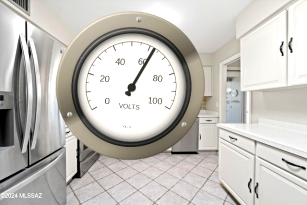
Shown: 62.5 V
